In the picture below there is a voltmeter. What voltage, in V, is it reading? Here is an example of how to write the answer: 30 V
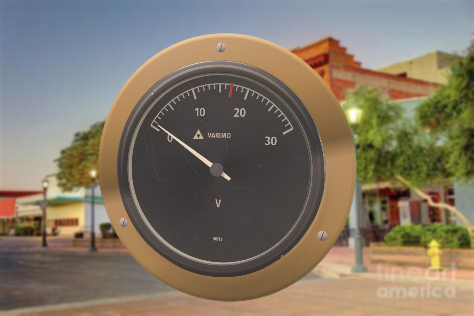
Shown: 1 V
